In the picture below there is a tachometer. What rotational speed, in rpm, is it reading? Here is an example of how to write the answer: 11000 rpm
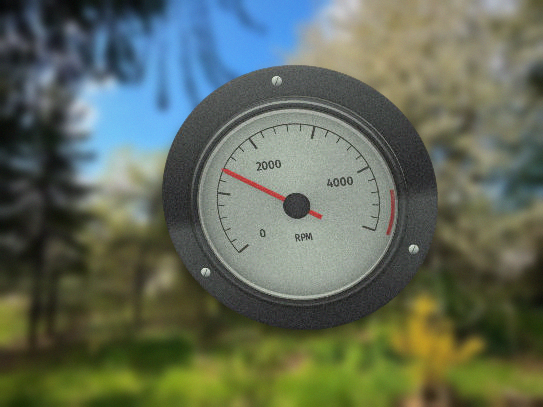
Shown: 1400 rpm
